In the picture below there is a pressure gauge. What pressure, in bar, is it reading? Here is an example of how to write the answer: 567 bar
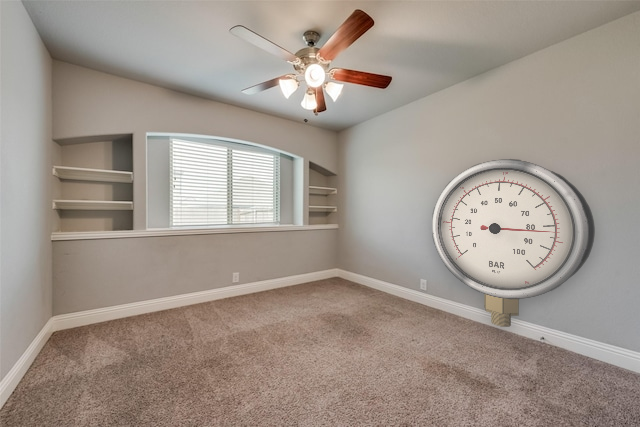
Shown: 82.5 bar
